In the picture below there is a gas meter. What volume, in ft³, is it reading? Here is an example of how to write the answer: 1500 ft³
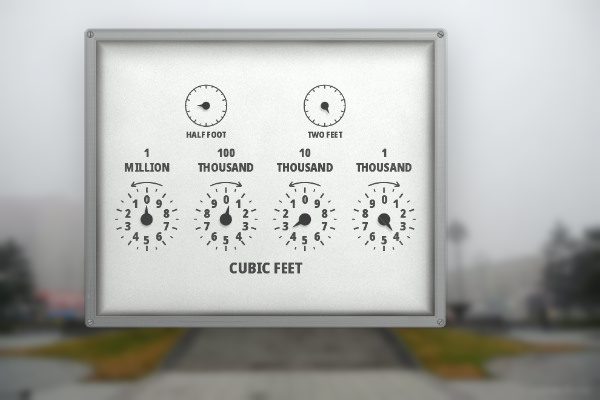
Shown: 3400 ft³
